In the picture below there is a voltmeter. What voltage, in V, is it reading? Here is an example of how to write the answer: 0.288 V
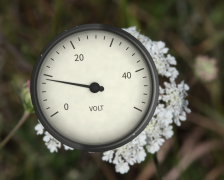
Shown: 9 V
